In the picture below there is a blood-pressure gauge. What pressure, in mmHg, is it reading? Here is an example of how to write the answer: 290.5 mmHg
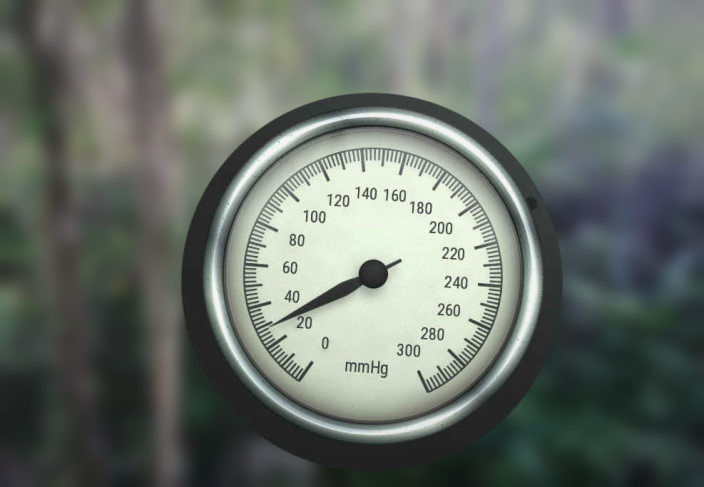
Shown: 28 mmHg
